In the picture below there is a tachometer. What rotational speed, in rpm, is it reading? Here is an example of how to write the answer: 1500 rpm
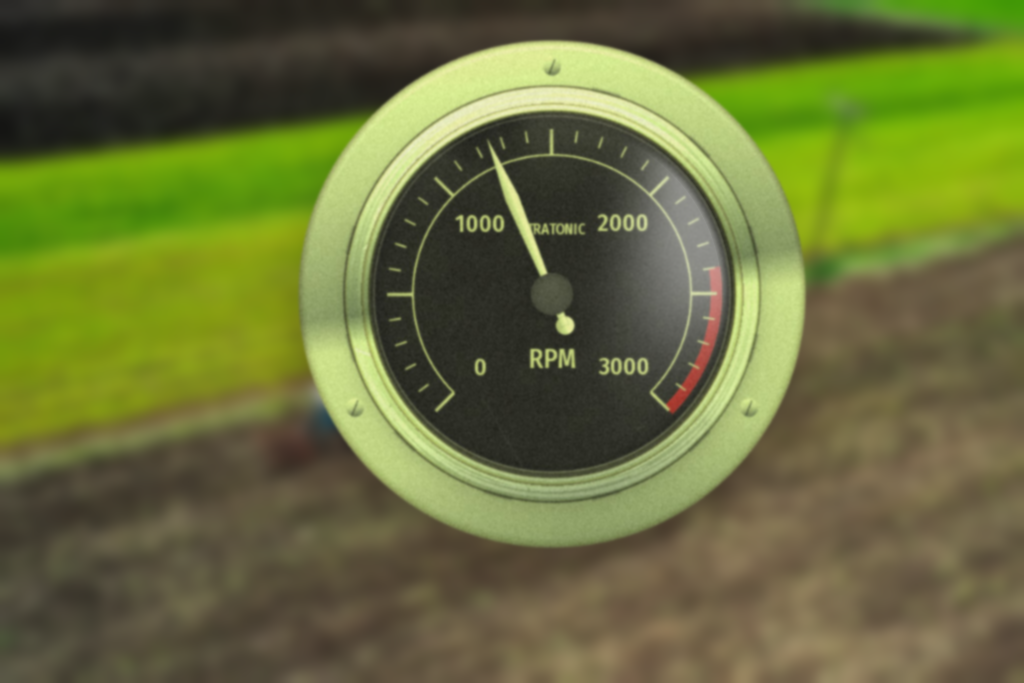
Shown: 1250 rpm
